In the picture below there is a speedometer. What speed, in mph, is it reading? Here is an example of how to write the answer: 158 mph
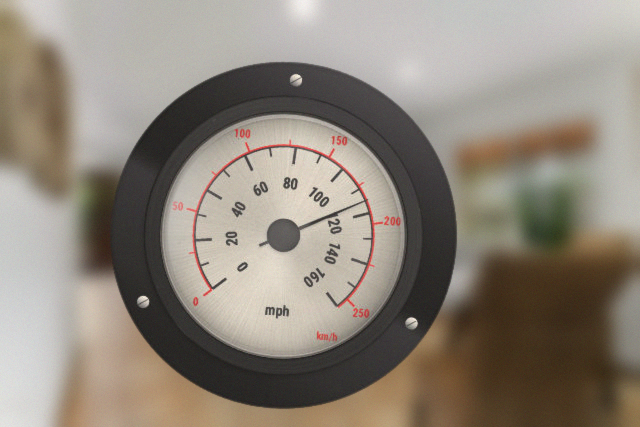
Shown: 115 mph
